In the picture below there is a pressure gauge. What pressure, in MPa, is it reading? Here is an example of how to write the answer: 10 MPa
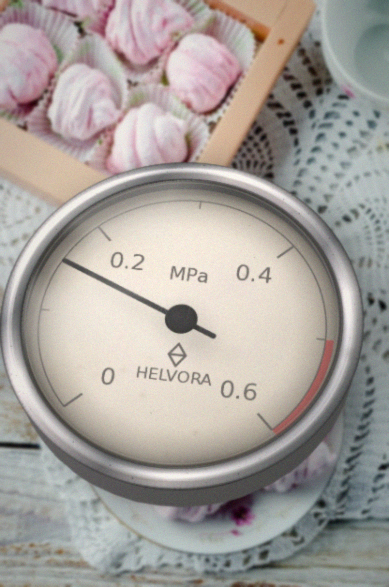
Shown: 0.15 MPa
